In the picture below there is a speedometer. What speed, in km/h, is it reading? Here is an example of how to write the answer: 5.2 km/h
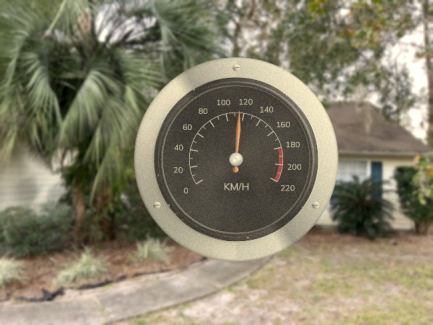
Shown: 115 km/h
